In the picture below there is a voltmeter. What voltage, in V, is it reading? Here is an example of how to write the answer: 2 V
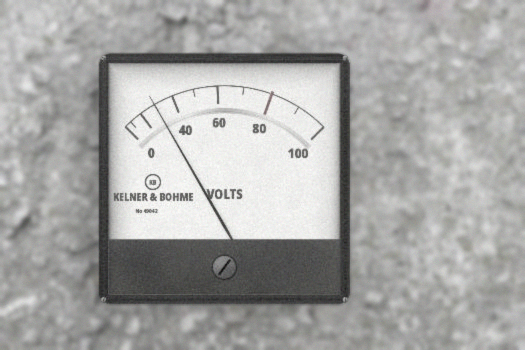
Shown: 30 V
